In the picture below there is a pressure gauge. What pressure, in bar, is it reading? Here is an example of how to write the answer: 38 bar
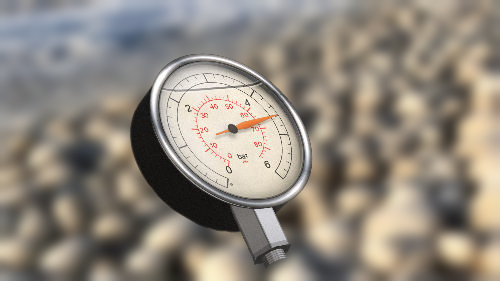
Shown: 4.6 bar
